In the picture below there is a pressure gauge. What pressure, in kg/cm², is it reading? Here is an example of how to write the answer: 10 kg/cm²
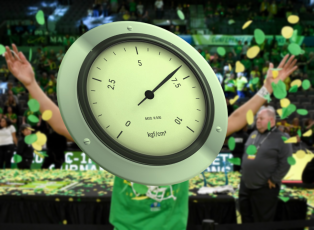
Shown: 7 kg/cm²
